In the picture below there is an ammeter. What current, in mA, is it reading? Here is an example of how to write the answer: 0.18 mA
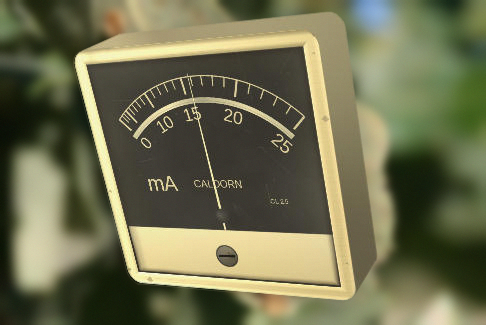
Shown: 16 mA
